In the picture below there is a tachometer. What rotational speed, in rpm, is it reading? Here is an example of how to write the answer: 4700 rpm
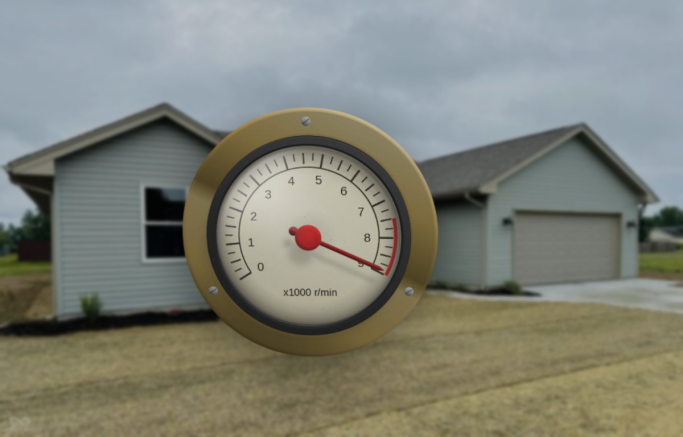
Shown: 8875 rpm
